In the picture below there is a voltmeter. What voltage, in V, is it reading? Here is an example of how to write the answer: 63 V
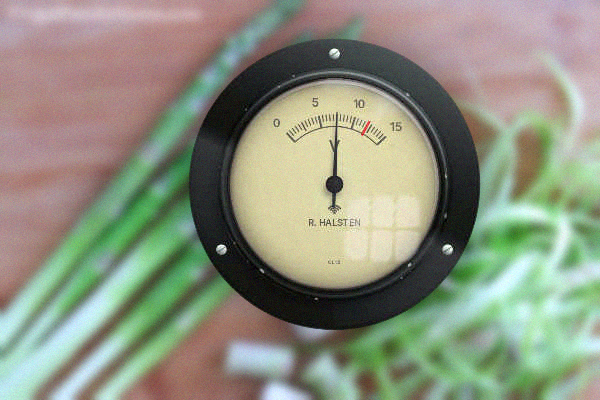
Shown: 7.5 V
